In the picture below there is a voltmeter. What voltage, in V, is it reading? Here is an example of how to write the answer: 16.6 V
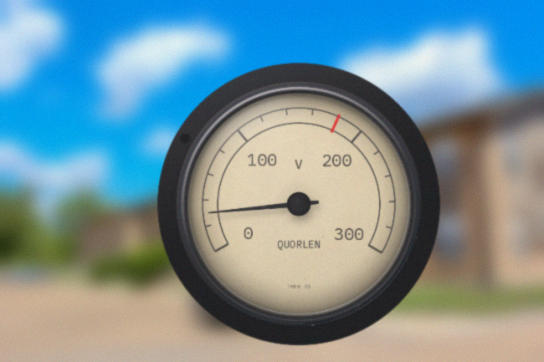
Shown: 30 V
